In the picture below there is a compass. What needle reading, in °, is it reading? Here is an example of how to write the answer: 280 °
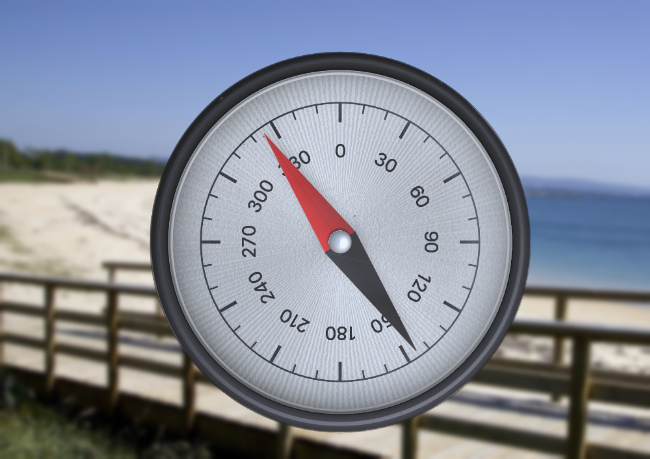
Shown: 325 °
